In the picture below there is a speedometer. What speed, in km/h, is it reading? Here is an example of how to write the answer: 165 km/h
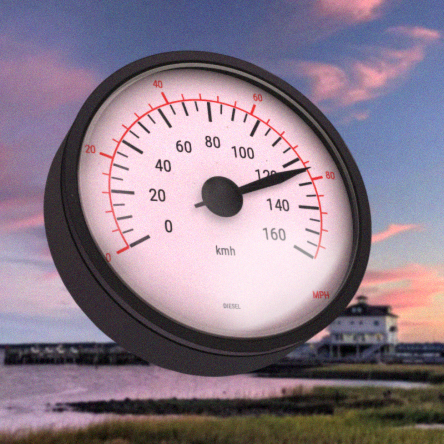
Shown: 125 km/h
